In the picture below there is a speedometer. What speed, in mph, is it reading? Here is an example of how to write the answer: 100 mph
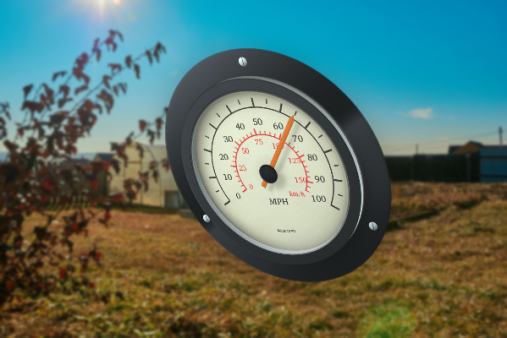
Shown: 65 mph
